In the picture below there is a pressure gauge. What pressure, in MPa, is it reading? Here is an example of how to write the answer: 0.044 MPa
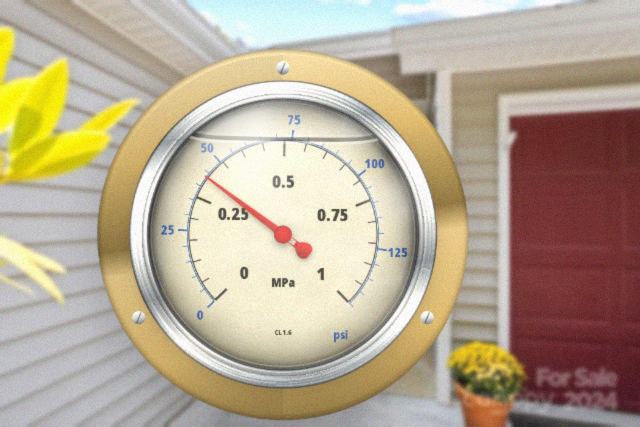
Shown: 0.3 MPa
